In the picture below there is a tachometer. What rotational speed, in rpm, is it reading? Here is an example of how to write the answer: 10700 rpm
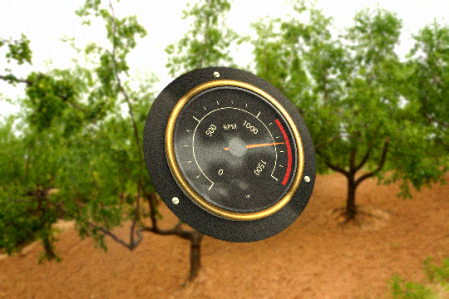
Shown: 1250 rpm
